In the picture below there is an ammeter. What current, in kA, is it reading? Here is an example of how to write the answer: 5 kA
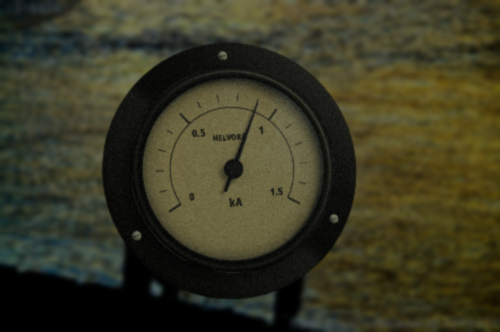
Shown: 0.9 kA
